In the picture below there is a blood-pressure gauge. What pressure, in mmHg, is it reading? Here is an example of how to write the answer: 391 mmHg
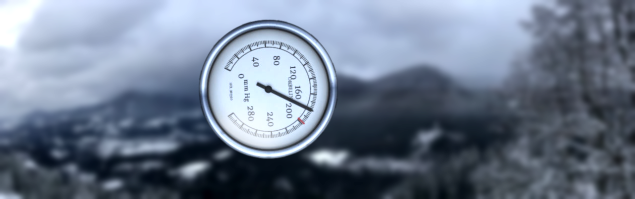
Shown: 180 mmHg
